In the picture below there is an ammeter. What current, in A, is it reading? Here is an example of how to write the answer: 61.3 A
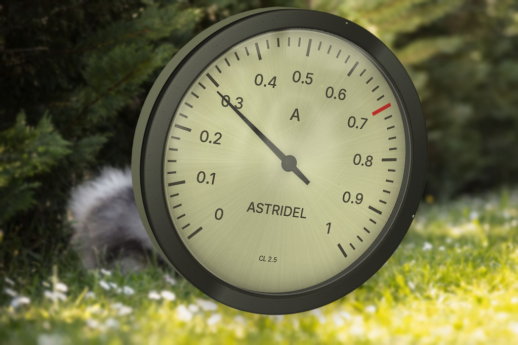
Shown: 0.29 A
